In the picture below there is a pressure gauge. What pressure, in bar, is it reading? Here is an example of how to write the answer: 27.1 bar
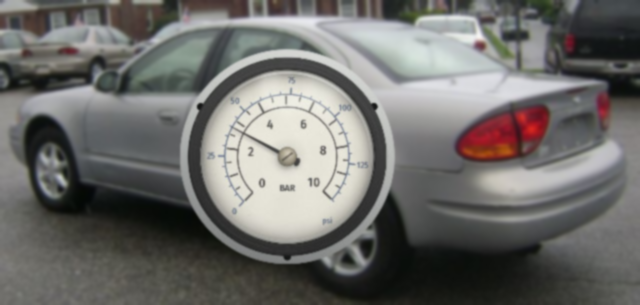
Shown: 2.75 bar
